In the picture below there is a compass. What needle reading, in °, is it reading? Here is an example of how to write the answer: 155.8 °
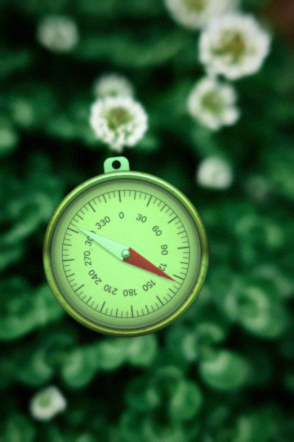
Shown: 125 °
